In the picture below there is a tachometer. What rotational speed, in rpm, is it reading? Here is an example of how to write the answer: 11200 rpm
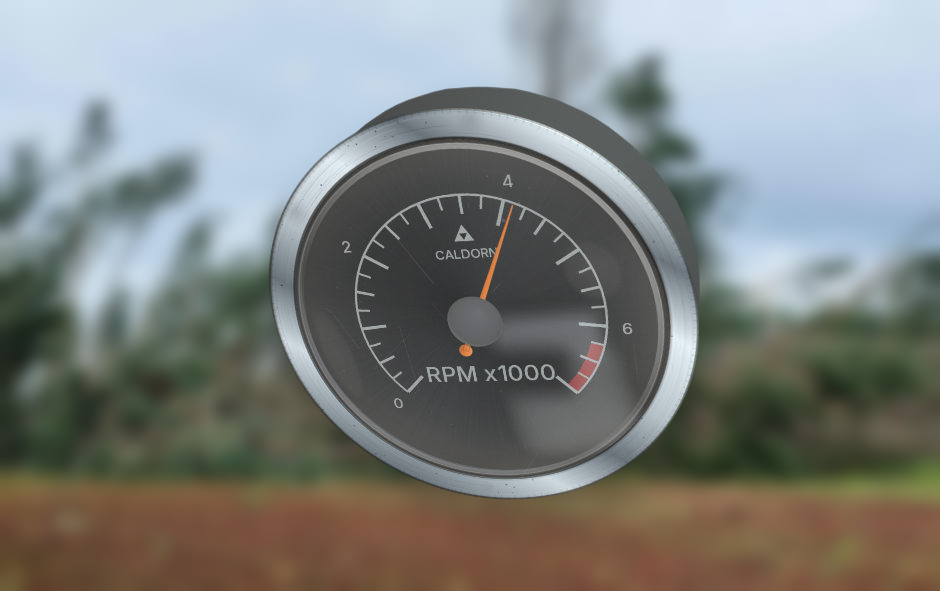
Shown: 4125 rpm
